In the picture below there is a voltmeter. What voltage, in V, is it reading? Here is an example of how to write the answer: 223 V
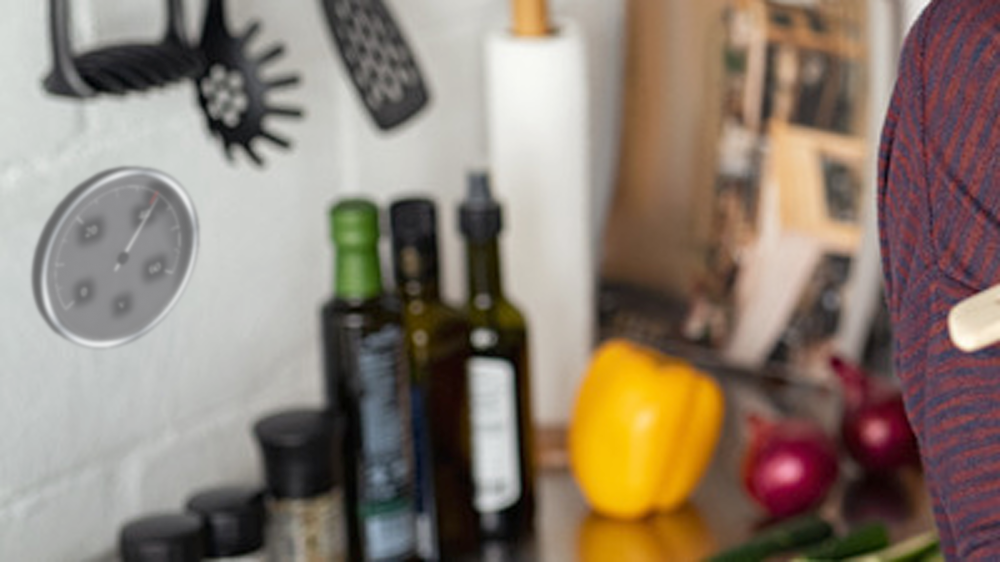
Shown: 40 V
